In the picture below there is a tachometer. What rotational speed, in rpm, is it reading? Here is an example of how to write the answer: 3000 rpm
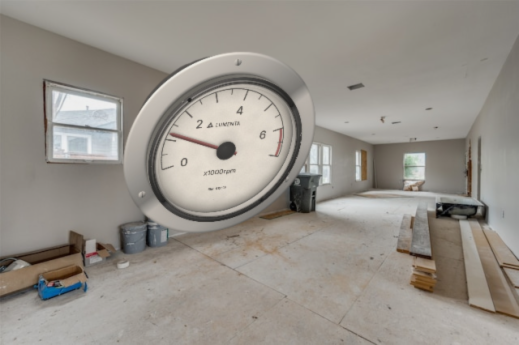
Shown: 1250 rpm
